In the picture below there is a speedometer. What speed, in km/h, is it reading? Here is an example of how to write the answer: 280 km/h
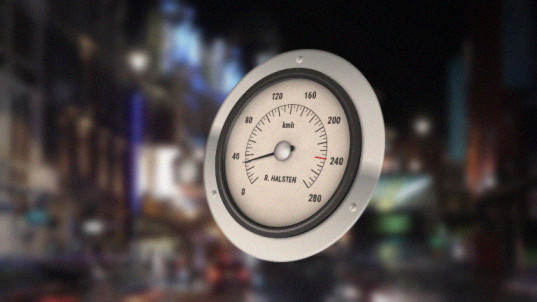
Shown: 30 km/h
